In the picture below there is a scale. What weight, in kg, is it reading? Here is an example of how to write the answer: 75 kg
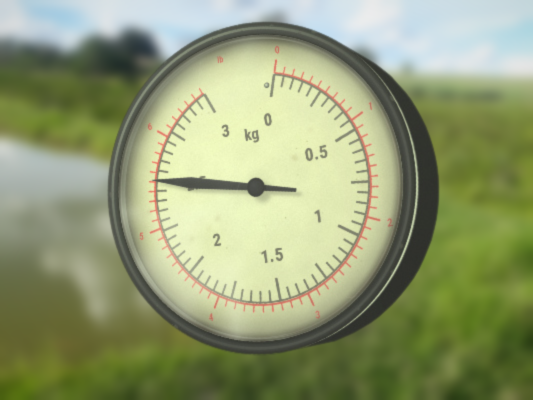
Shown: 2.5 kg
